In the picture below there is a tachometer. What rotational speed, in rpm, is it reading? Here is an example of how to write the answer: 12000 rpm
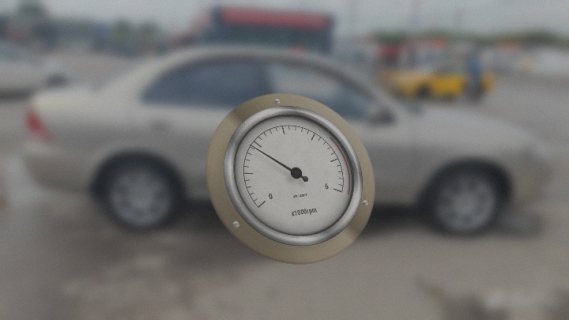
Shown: 1800 rpm
